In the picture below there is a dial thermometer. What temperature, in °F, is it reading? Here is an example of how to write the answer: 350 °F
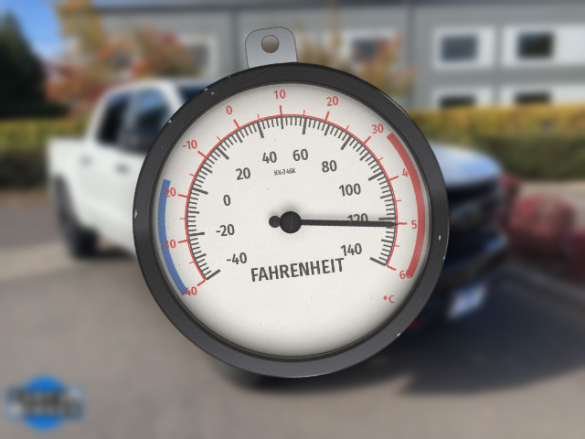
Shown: 122 °F
